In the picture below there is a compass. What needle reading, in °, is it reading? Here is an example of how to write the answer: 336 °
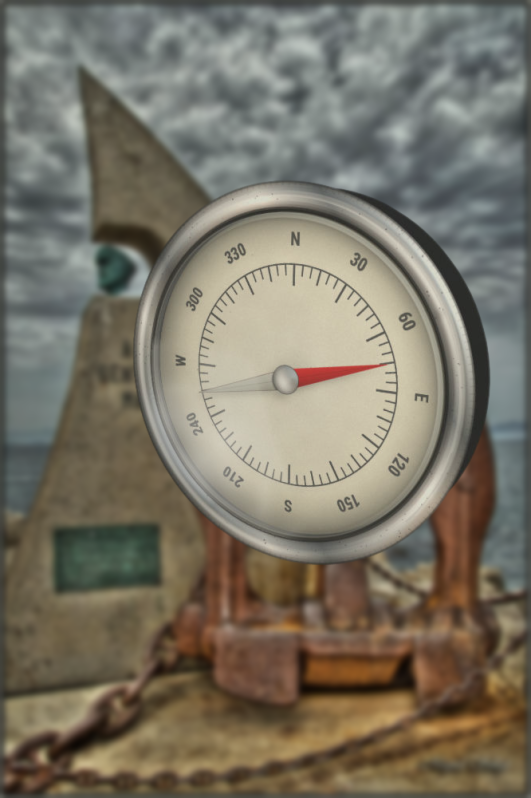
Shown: 75 °
